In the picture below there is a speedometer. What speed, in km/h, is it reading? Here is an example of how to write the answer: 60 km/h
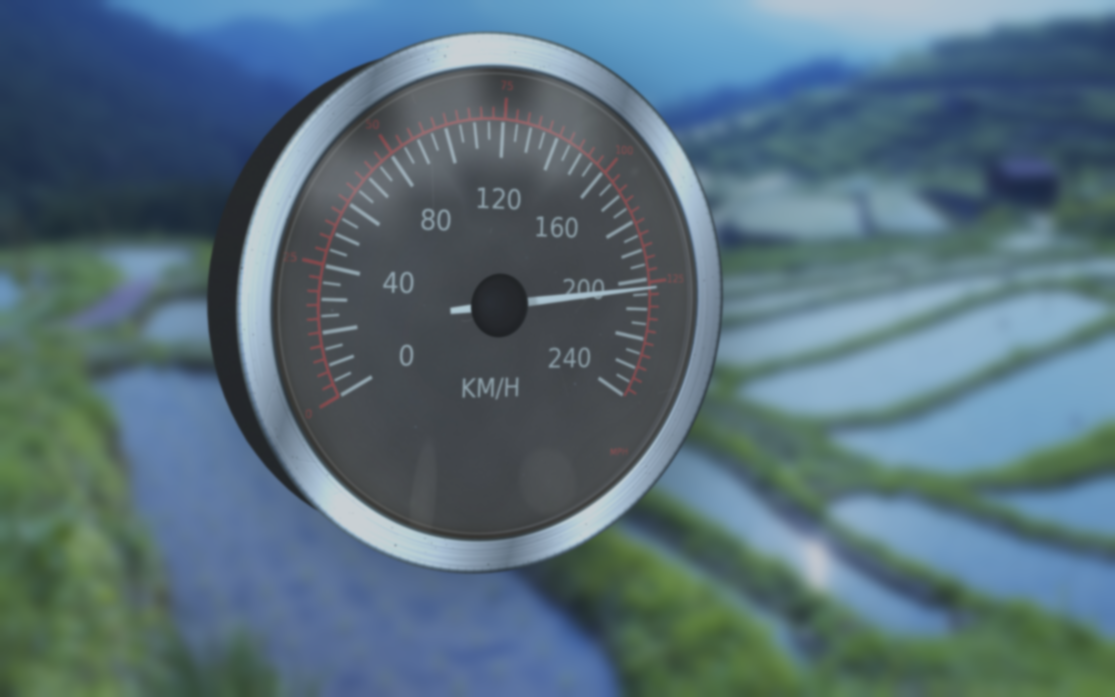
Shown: 202.5 km/h
